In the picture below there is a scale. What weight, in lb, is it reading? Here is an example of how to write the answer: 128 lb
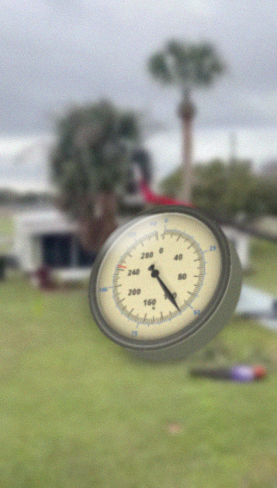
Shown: 120 lb
